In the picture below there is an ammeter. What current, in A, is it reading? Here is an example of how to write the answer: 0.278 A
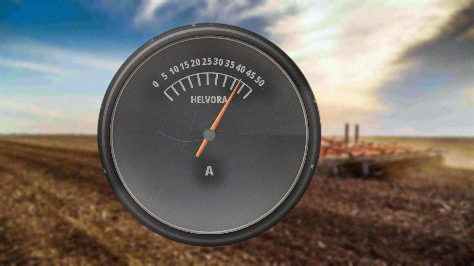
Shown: 42.5 A
